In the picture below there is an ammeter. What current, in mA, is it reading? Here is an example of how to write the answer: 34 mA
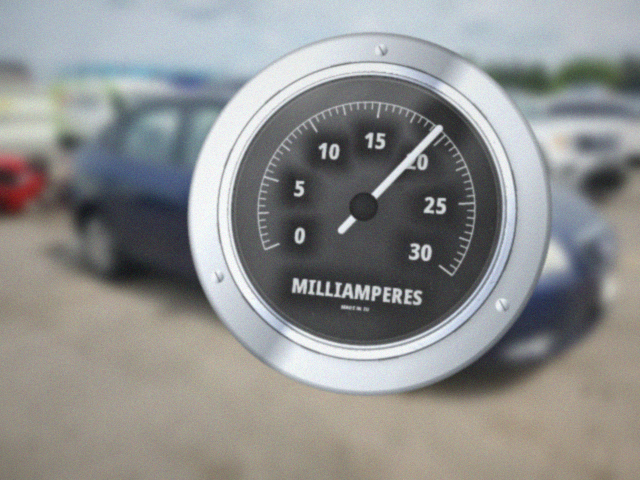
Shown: 19.5 mA
